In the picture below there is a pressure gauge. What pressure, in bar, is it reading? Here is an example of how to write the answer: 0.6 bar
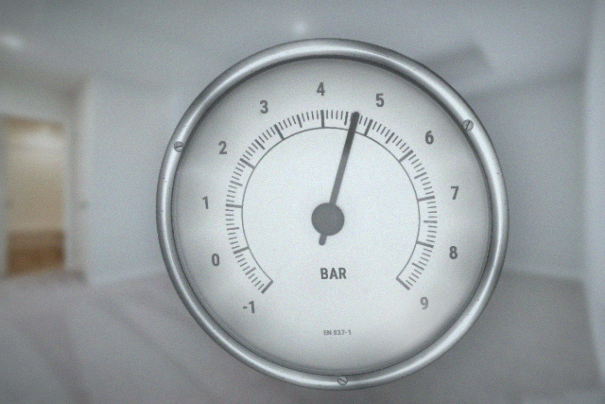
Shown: 4.7 bar
